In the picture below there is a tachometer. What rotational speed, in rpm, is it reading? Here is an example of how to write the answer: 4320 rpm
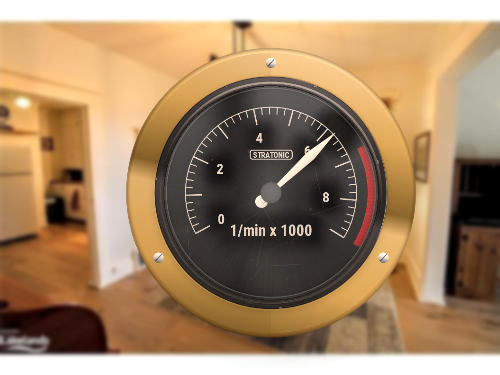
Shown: 6200 rpm
